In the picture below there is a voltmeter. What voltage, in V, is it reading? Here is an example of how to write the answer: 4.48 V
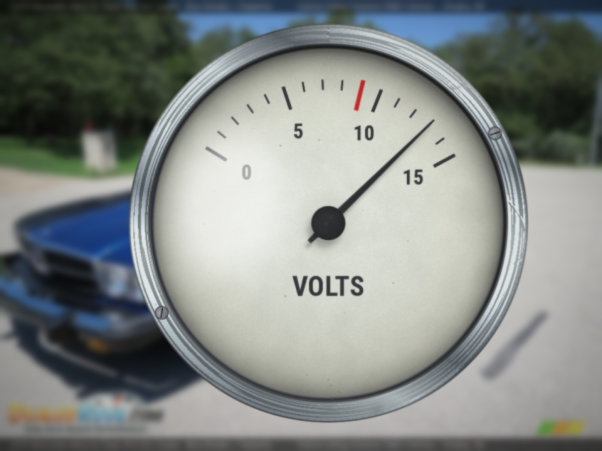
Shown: 13 V
